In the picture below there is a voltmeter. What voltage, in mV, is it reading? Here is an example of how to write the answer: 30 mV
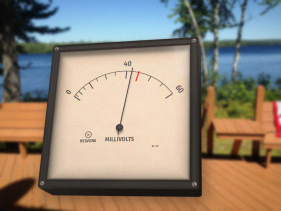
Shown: 42.5 mV
